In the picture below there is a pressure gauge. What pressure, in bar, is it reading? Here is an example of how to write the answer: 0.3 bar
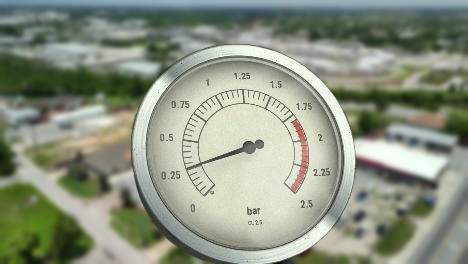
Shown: 0.25 bar
